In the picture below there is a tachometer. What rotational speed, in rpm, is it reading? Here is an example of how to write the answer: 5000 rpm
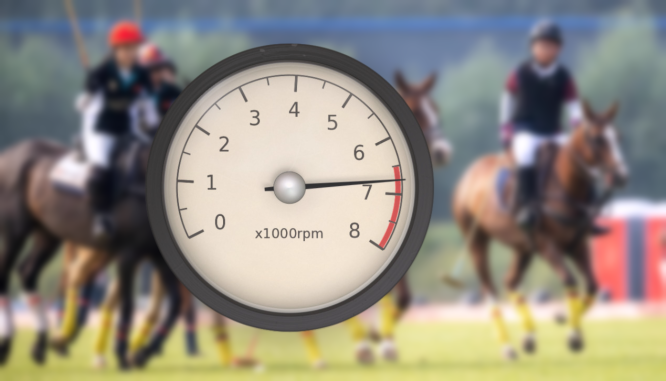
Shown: 6750 rpm
